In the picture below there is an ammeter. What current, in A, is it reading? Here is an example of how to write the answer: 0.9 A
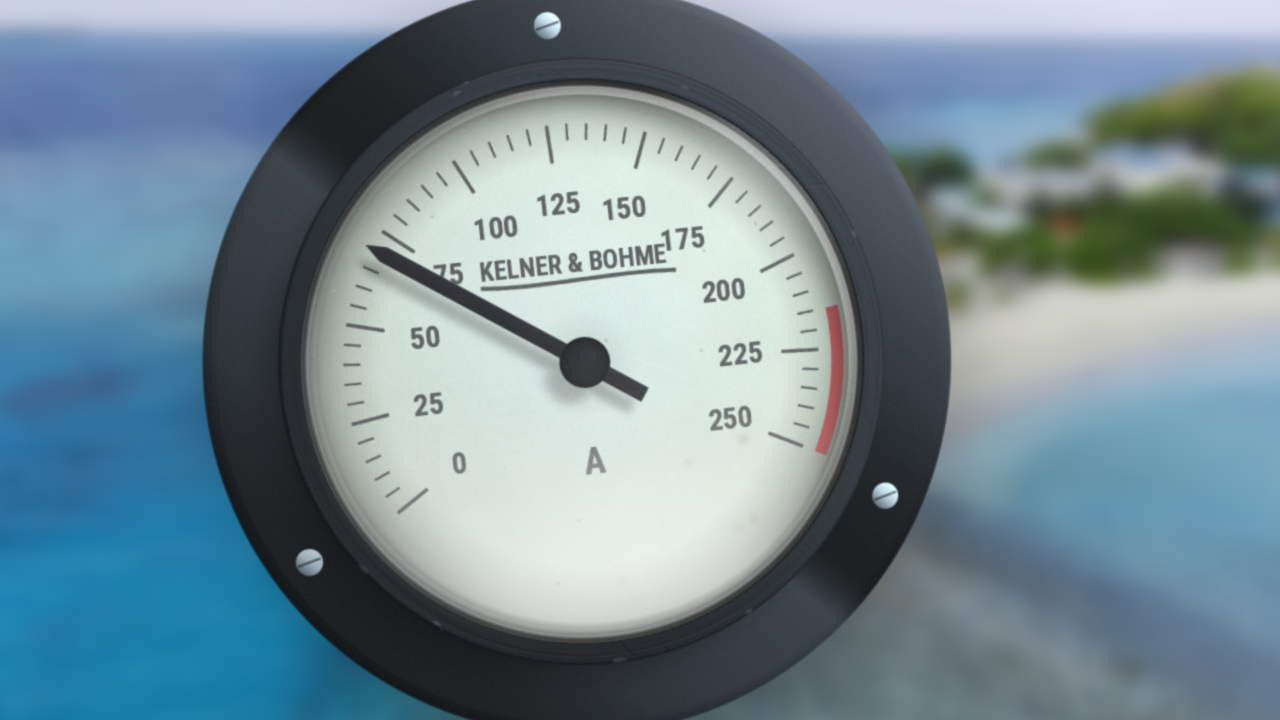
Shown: 70 A
